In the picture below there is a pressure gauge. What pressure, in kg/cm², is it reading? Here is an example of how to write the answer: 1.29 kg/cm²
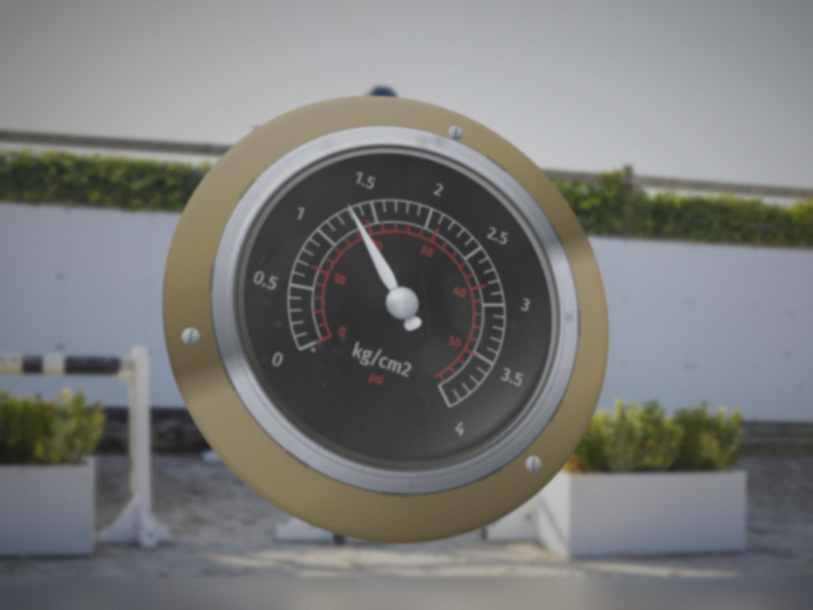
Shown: 1.3 kg/cm²
